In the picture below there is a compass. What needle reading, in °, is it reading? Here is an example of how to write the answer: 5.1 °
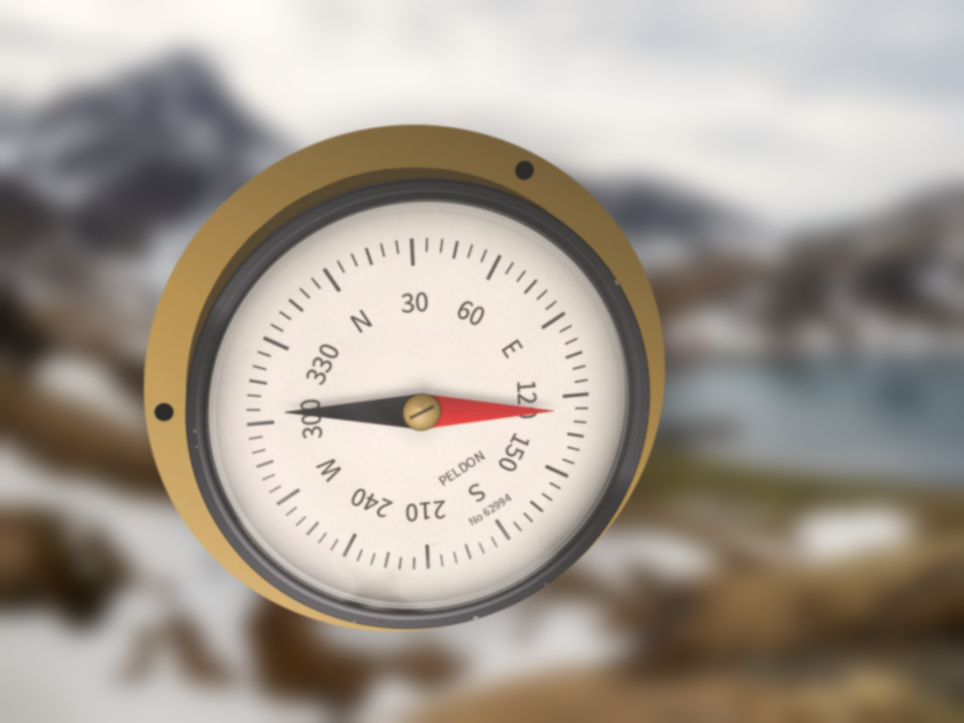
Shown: 125 °
